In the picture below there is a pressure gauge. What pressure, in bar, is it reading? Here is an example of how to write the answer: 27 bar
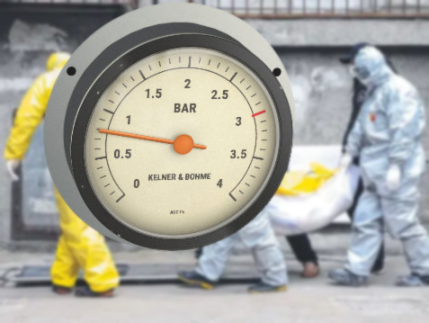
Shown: 0.8 bar
